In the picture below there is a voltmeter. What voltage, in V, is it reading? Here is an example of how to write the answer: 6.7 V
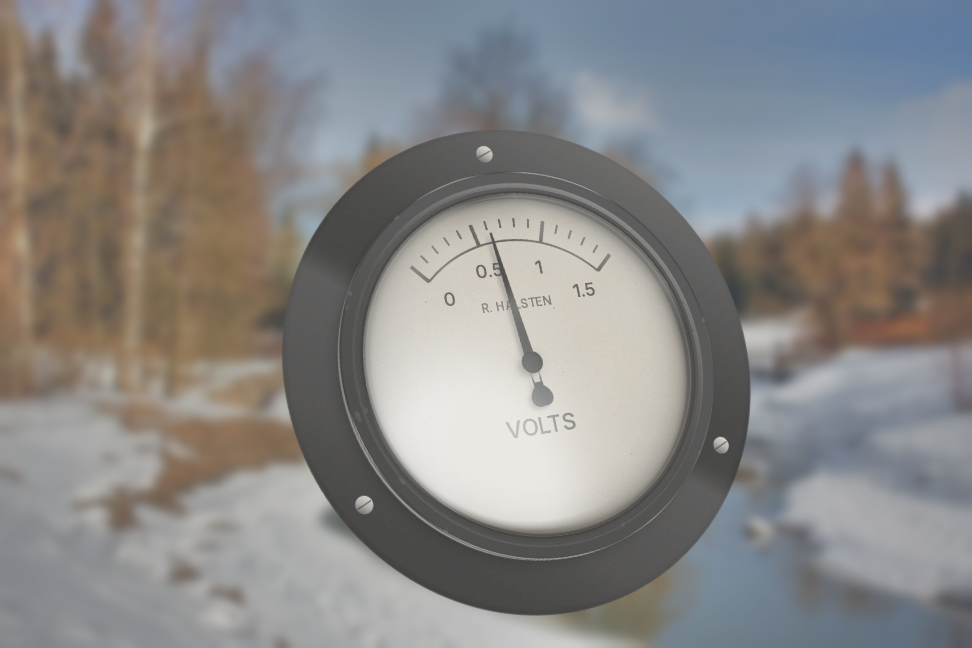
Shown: 0.6 V
